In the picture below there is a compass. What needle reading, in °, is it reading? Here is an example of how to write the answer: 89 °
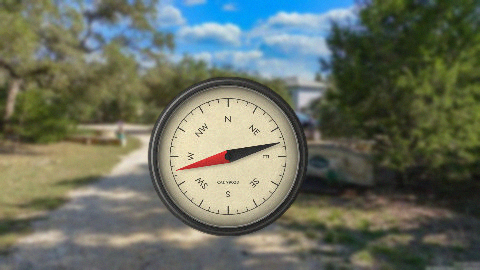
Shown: 255 °
